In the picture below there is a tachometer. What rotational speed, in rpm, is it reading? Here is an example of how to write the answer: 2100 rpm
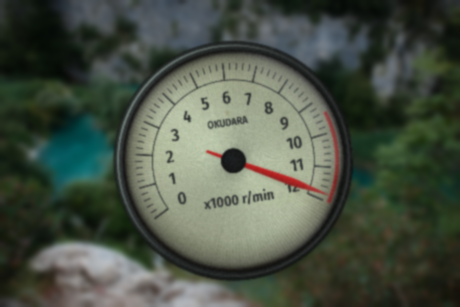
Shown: 11800 rpm
